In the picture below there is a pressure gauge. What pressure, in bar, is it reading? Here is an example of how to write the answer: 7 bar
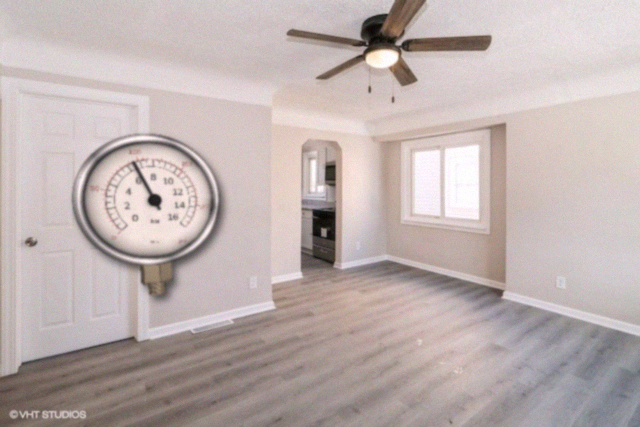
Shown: 6.5 bar
